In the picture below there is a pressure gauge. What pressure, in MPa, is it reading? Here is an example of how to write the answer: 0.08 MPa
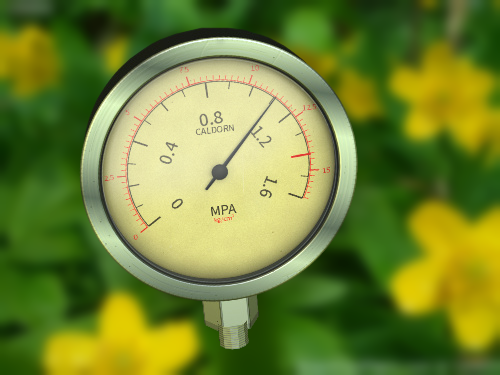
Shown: 1.1 MPa
